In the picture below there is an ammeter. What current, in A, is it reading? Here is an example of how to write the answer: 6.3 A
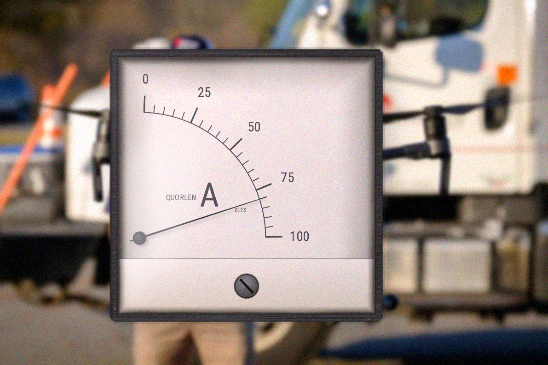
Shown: 80 A
